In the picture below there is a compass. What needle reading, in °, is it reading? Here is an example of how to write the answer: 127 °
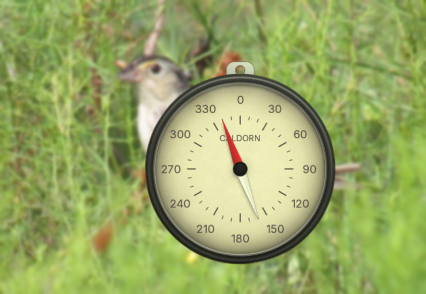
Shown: 340 °
